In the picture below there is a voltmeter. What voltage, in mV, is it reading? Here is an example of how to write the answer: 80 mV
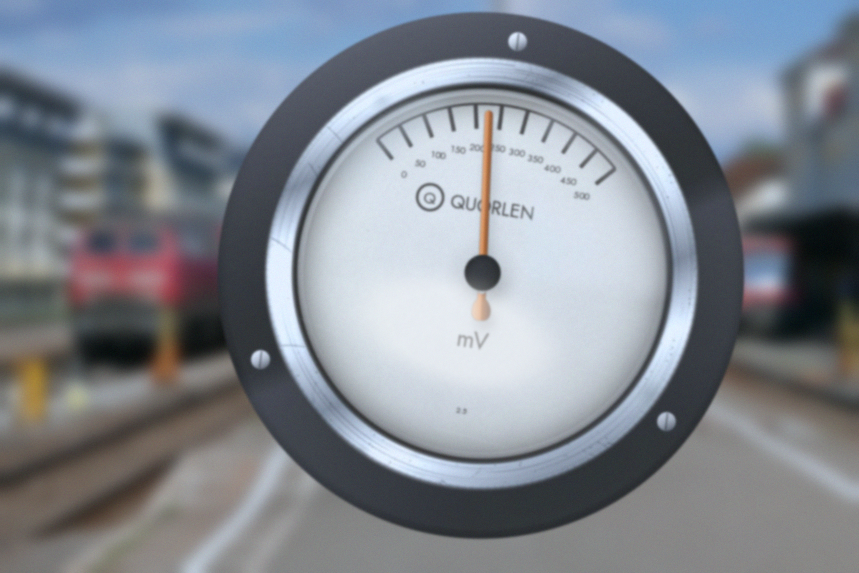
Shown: 225 mV
